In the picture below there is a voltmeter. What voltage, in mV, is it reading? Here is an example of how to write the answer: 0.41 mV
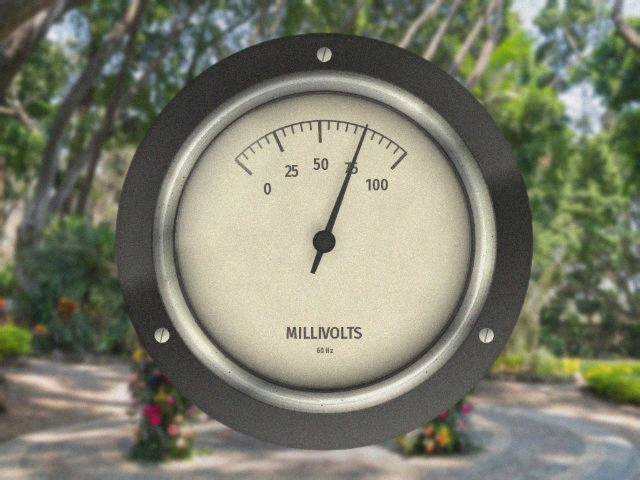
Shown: 75 mV
